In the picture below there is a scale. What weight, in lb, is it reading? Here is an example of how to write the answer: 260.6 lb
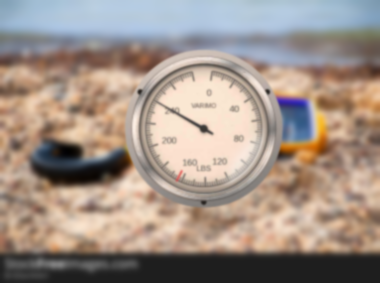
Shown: 240 lb
